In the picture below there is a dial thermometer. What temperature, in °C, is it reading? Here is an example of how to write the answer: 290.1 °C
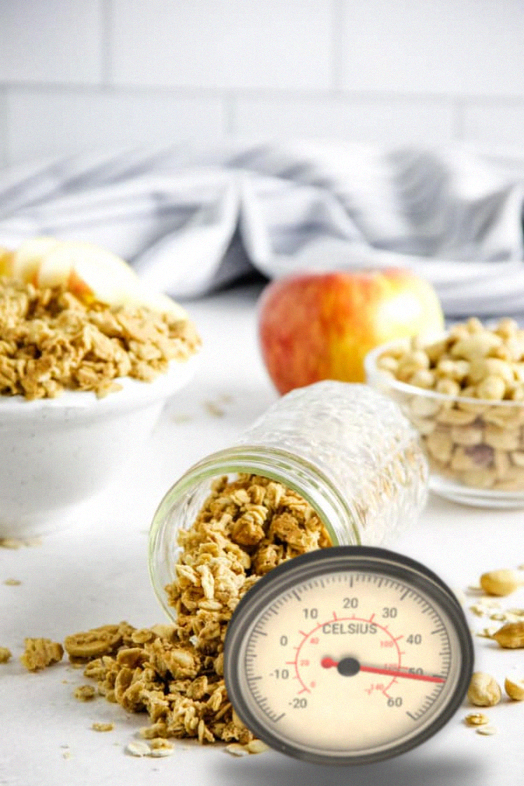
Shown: 50 °C
